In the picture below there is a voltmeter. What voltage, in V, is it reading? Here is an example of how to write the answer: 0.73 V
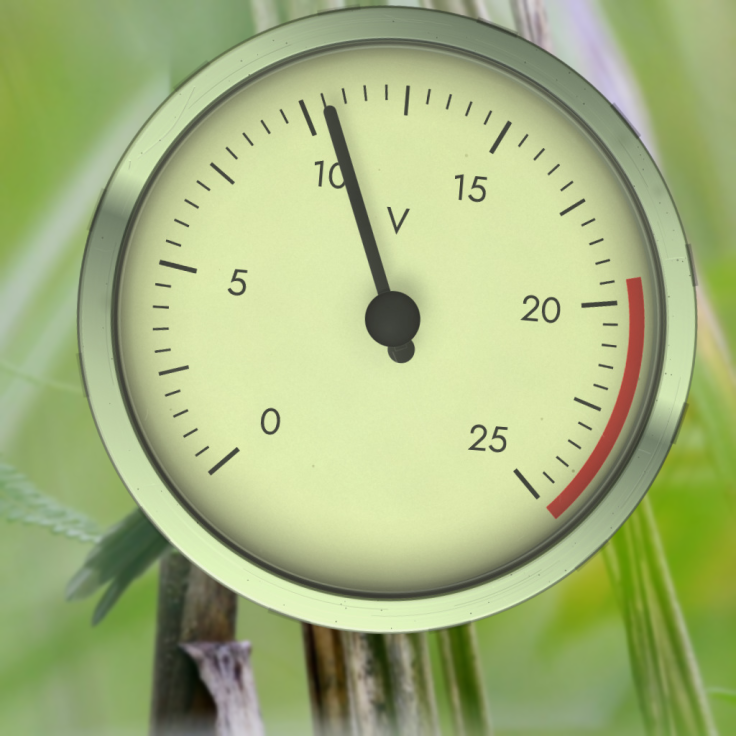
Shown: 10.5 V
